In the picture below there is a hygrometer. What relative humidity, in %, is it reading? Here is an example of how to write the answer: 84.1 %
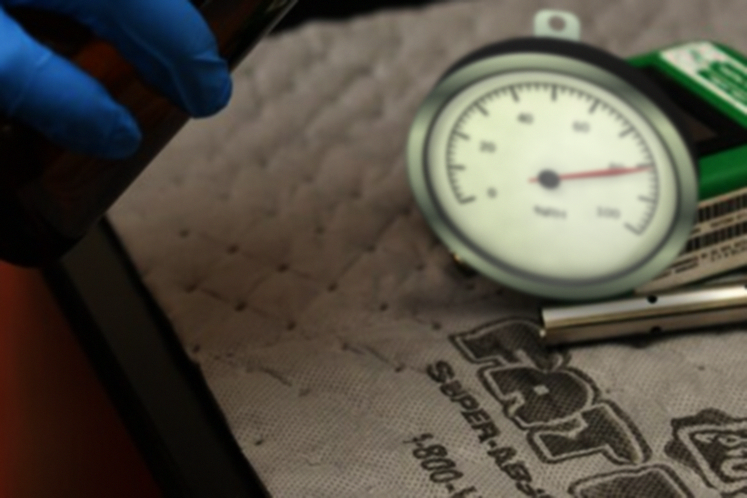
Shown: 80 %
